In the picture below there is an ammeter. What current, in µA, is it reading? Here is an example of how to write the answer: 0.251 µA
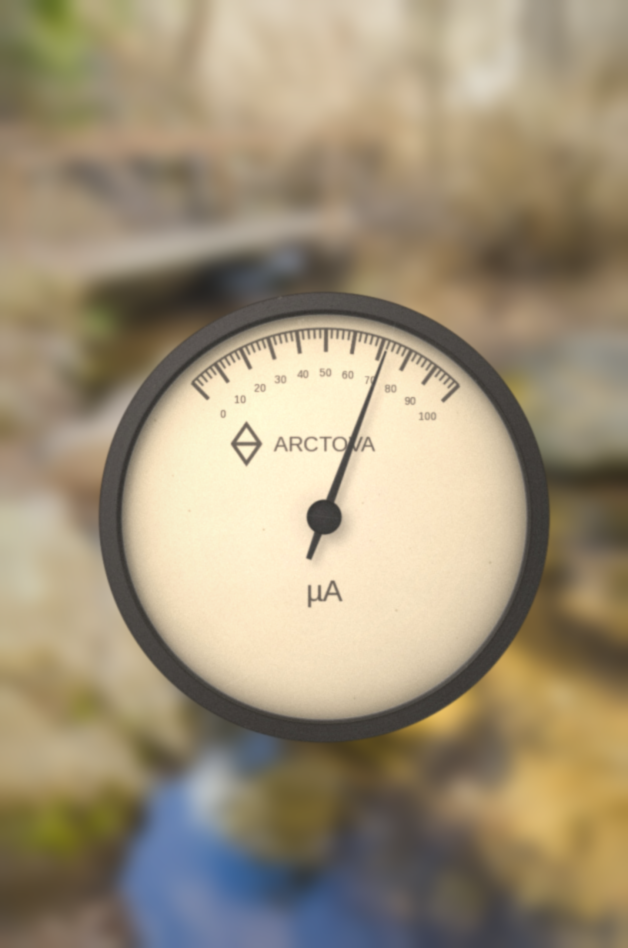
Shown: 72 µA
